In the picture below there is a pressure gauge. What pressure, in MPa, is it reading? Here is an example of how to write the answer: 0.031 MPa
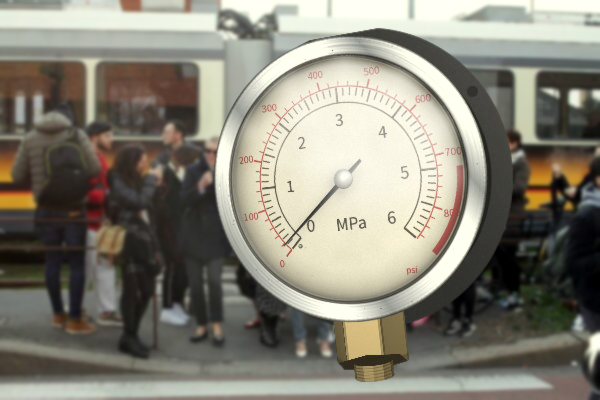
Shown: 0.1 MPa
